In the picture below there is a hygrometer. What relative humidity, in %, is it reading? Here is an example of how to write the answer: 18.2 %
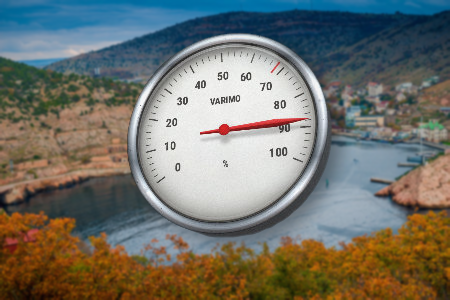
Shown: 88 %
